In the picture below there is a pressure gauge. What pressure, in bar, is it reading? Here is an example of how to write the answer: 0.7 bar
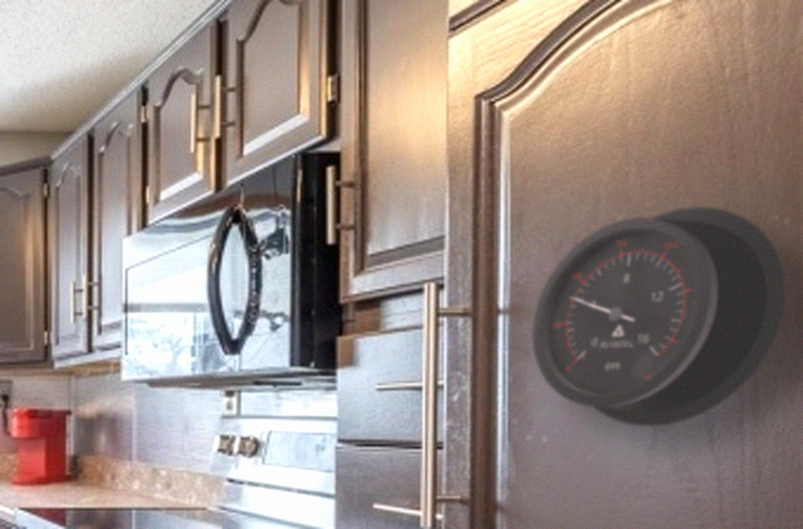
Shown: 4 bar
